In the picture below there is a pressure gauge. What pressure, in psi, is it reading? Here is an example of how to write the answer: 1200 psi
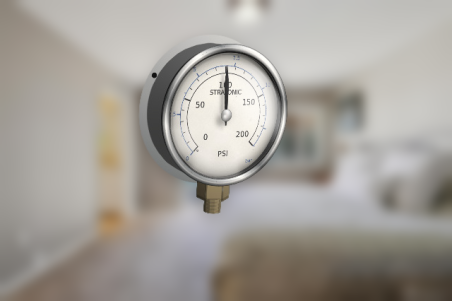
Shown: 100 psi
